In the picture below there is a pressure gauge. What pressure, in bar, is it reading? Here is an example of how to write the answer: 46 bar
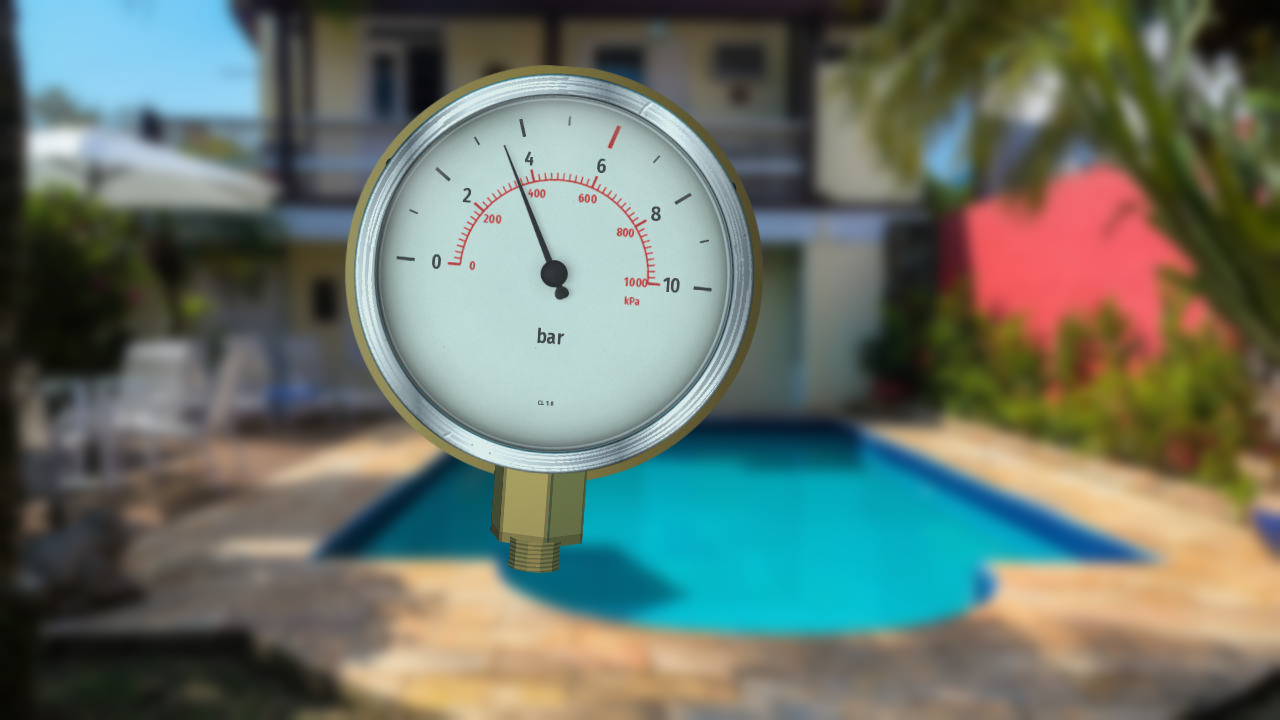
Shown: 3.5 bar
